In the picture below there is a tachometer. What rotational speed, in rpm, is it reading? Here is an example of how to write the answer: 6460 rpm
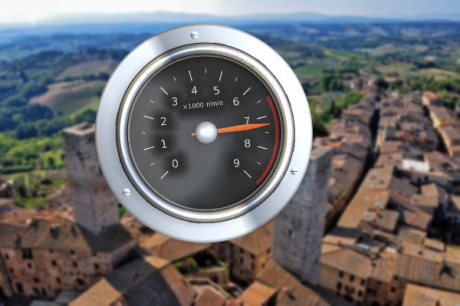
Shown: 7250 rpm
